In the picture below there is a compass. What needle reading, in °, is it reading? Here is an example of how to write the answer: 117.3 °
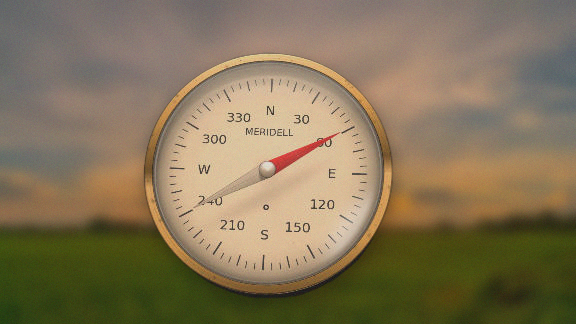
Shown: 60 °
